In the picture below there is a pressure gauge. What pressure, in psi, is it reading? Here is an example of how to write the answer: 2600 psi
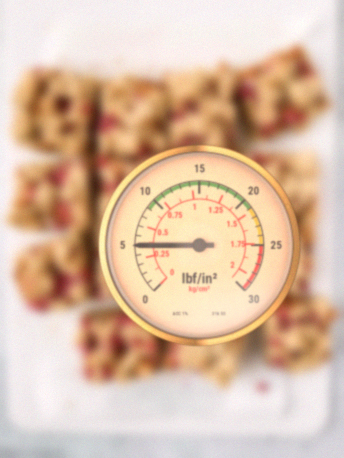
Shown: 5 psi
